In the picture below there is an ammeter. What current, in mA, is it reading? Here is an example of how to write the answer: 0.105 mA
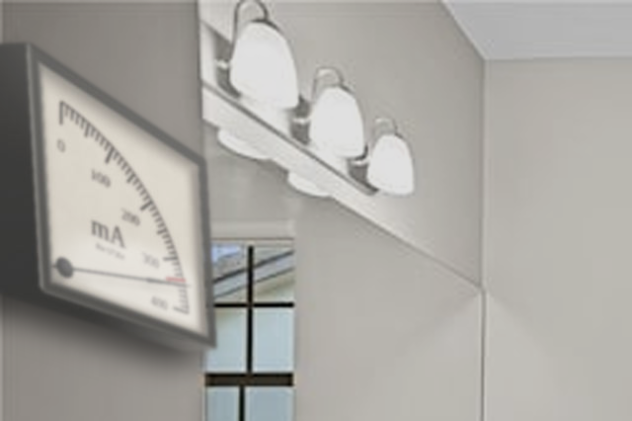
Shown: 350 mA
